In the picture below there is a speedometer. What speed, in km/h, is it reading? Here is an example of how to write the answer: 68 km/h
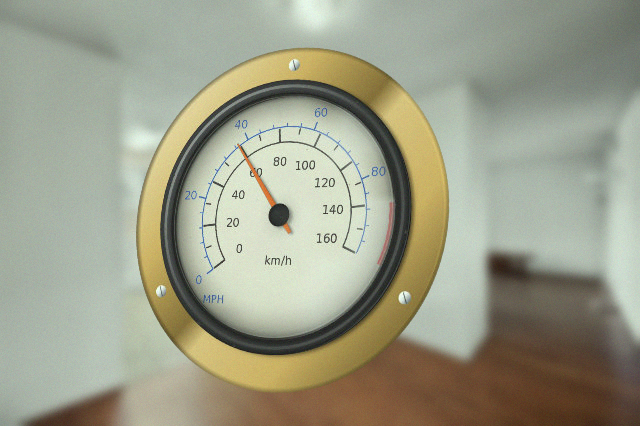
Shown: 60 km/h
